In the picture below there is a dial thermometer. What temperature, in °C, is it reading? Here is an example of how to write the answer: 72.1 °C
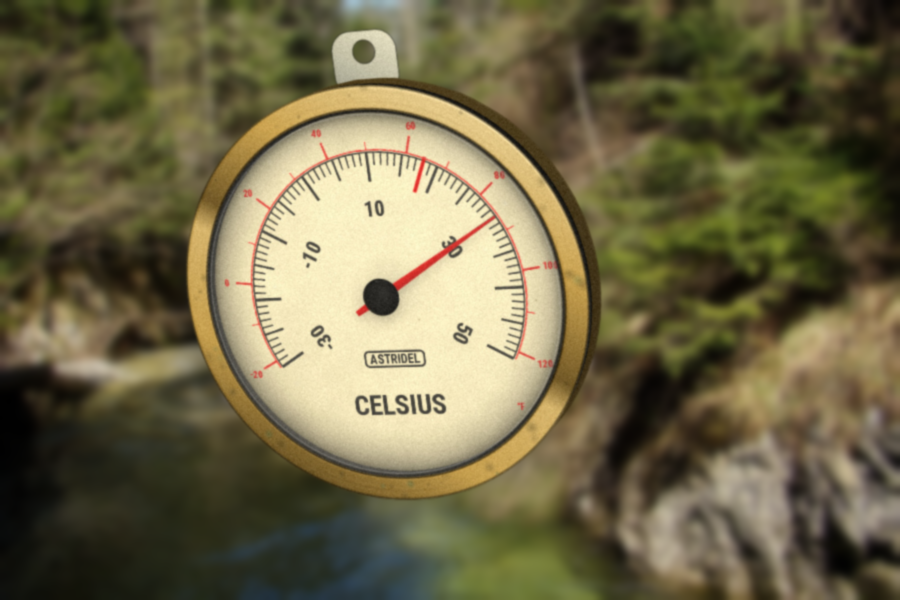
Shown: 30 °C
